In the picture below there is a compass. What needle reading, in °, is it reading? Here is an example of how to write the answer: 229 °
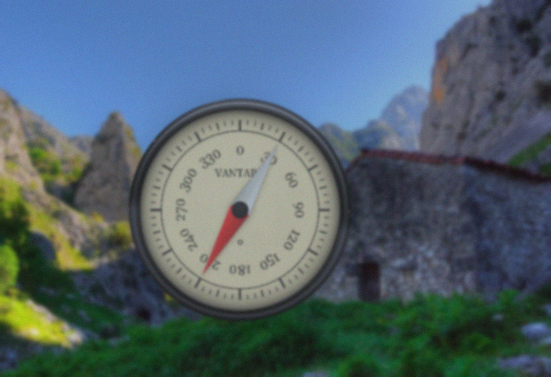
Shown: 210 °
